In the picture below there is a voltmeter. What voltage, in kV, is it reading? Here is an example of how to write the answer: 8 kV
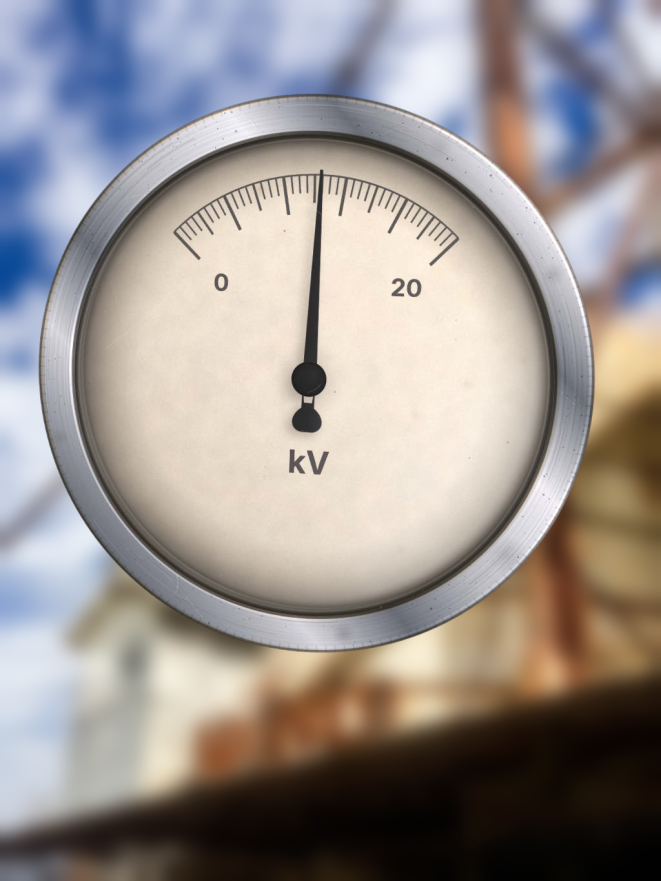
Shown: 10.5 kV
